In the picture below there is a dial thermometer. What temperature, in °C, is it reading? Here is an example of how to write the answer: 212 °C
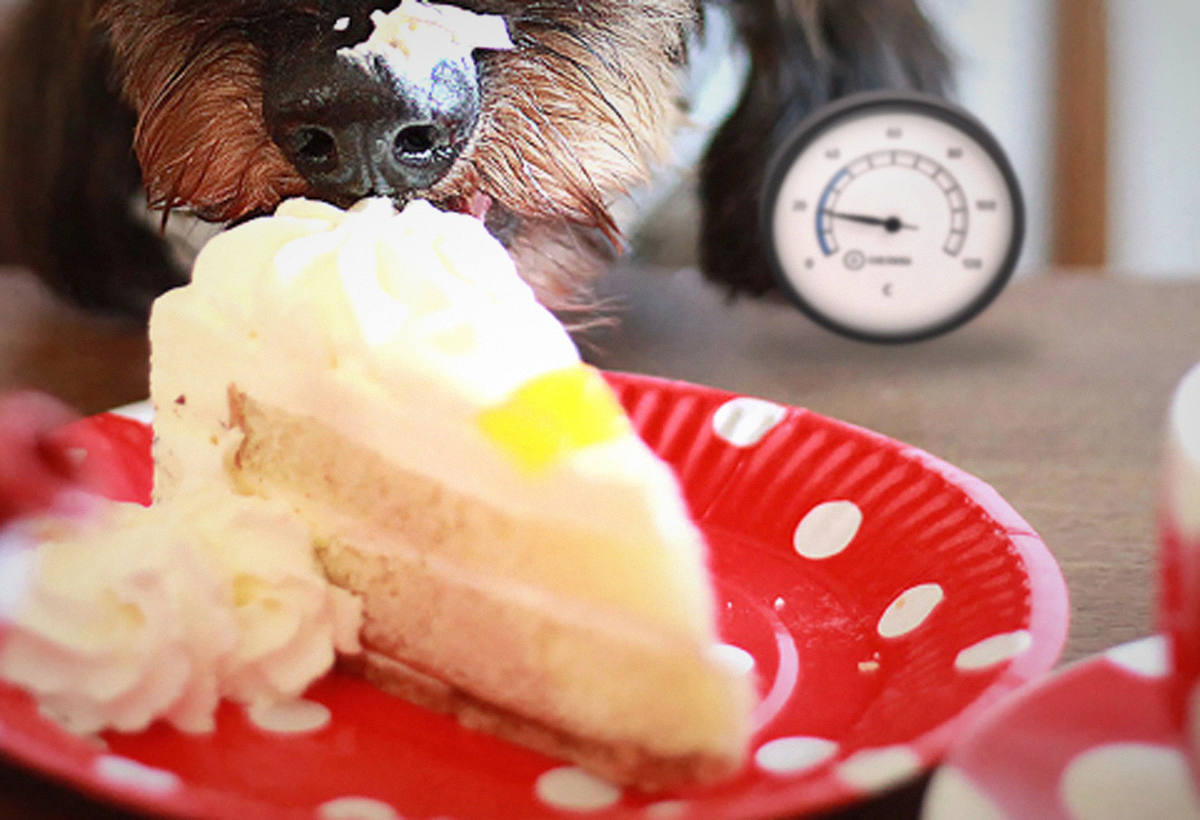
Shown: 20 °C
